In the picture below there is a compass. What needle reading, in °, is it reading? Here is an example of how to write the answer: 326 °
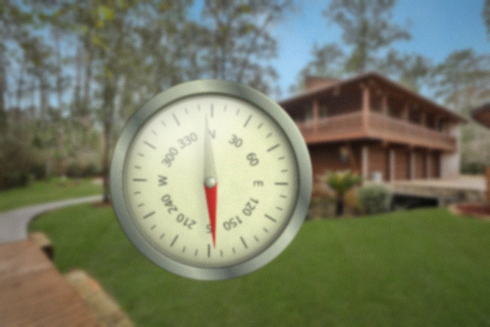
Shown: 175 °
